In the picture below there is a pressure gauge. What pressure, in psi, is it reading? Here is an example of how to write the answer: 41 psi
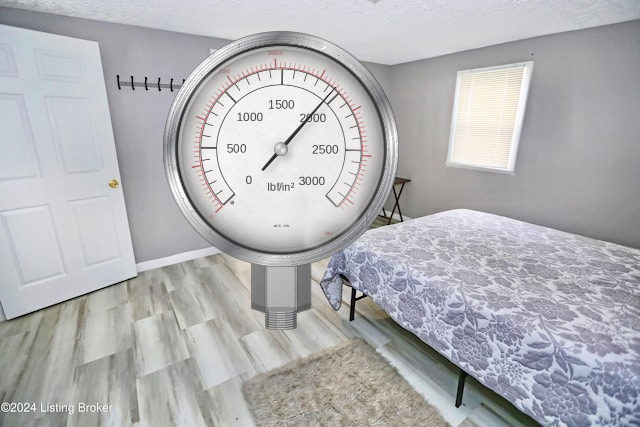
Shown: 1950 psi
